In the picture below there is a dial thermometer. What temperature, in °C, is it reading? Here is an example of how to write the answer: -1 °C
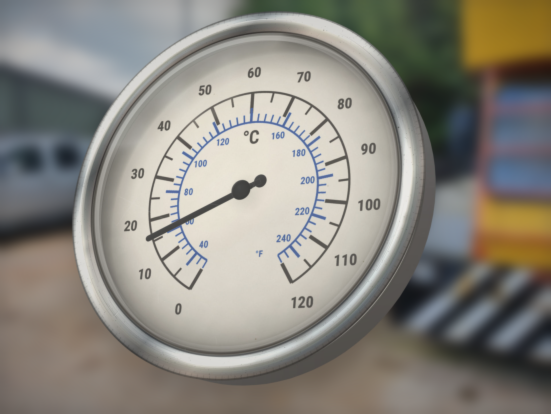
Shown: 15 °C
